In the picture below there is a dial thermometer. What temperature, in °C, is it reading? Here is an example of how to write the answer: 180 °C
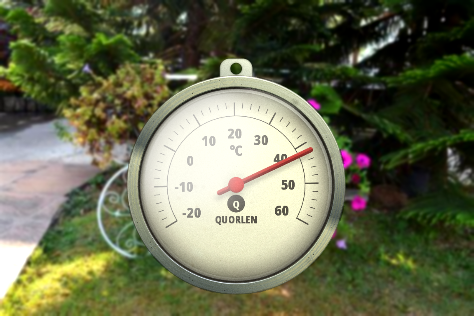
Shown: 42 °C
